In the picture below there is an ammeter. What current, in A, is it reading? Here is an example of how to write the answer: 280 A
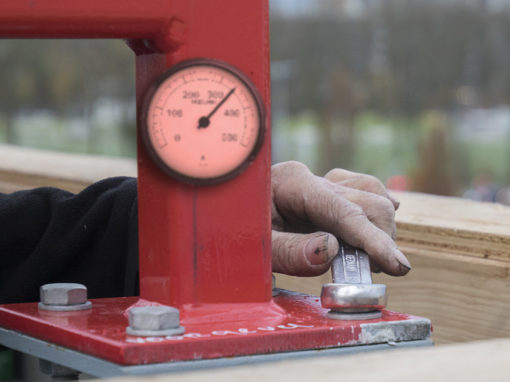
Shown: 340 A
